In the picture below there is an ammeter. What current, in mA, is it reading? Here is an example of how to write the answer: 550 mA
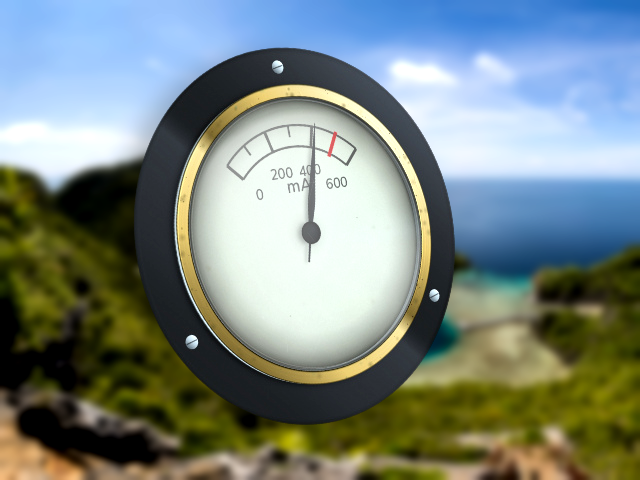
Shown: 400 mA
